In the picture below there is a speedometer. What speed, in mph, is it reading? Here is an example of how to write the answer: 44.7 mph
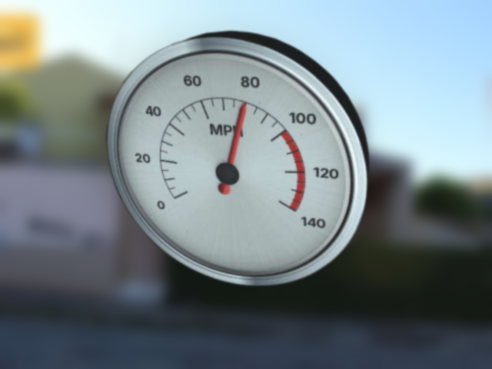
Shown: 80 mph
